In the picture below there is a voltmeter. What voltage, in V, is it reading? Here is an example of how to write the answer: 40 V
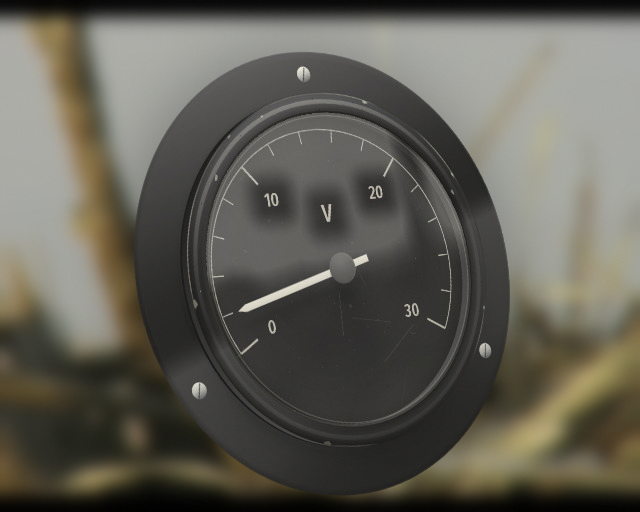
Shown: 2 V
